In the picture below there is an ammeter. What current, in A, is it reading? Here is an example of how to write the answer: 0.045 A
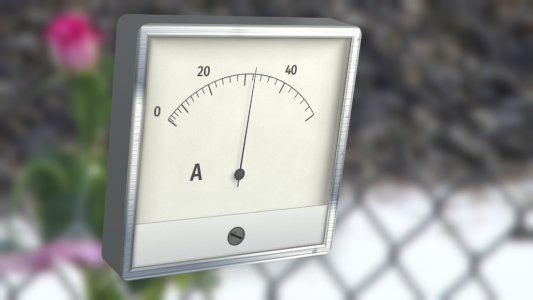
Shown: 32 A
